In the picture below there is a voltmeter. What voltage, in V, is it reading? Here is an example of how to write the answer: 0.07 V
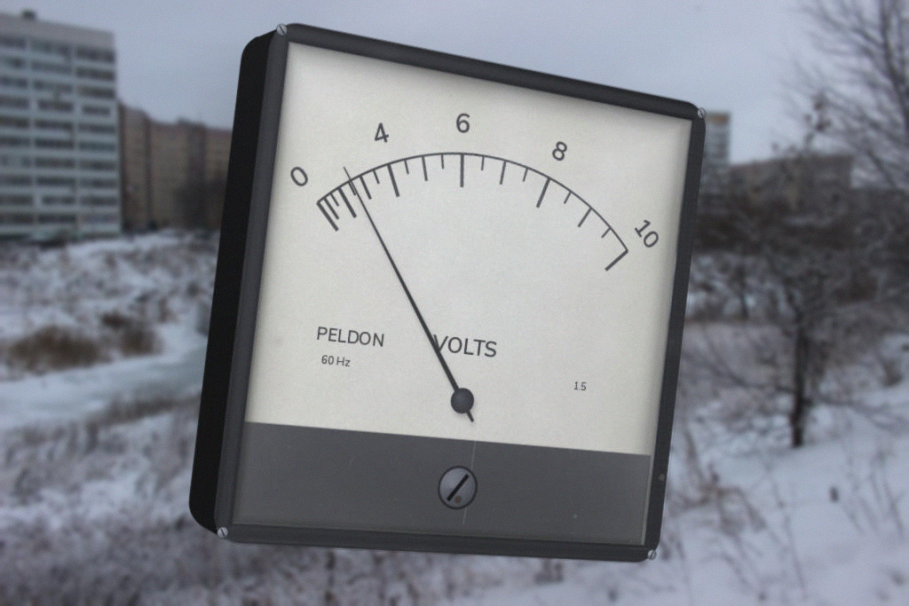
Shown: 2.5 V
